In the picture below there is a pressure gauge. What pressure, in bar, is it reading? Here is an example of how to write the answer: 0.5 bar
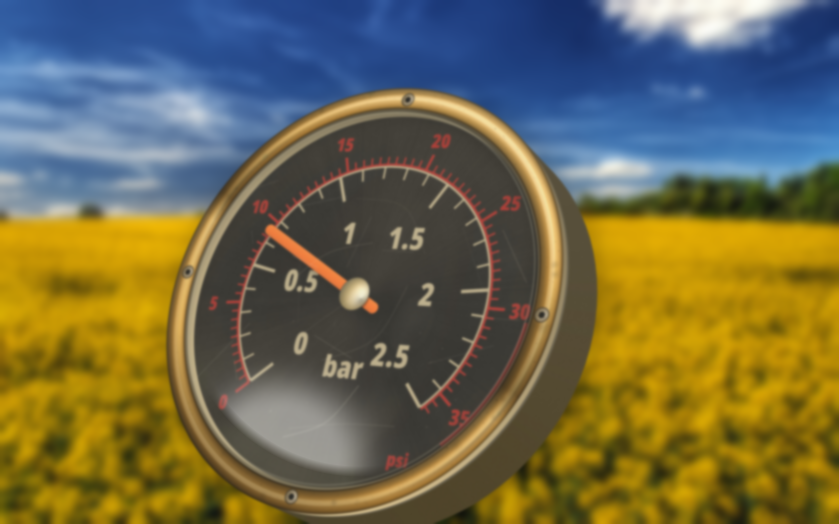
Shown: 0.65 bar
